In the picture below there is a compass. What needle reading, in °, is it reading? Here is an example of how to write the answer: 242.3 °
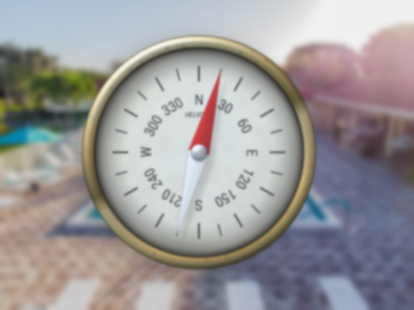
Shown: 15 °
